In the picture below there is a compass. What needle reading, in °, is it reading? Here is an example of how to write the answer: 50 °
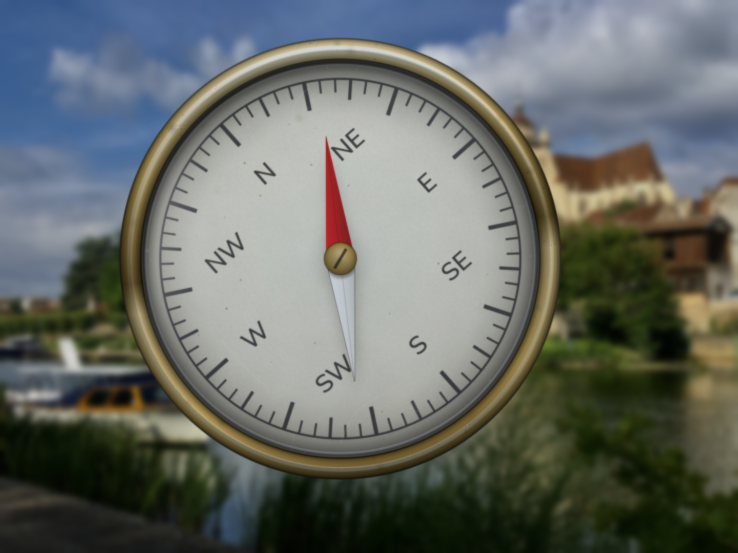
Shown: 35 °
